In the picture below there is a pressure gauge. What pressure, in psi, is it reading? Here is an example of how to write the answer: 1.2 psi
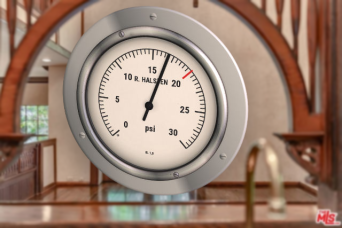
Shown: 17 psi
